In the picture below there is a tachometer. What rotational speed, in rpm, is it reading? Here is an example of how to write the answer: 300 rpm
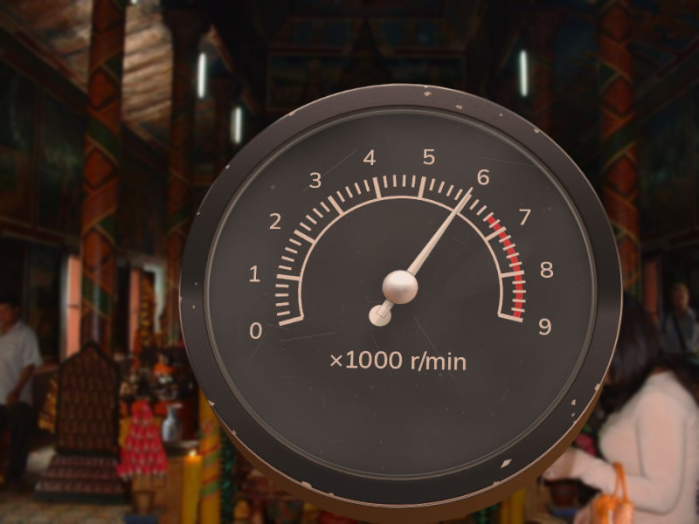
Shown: 6000 rpm
